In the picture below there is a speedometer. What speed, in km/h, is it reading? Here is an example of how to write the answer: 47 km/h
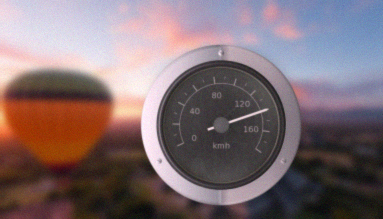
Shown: 140 km/h
